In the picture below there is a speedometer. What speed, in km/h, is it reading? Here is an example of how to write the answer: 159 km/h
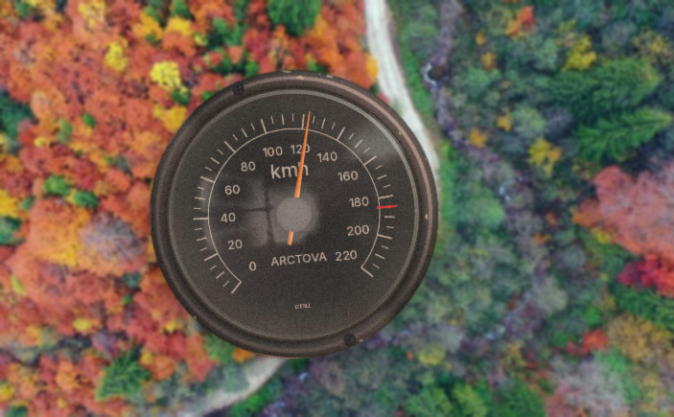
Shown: 122.5 km/h
